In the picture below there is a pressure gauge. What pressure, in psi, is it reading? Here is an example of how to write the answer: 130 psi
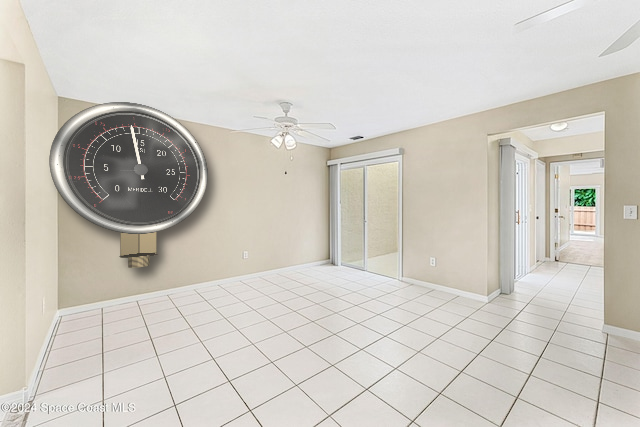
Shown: 14 psi
